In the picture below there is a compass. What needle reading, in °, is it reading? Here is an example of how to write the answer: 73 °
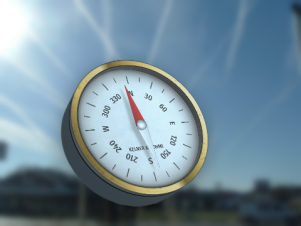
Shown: 352.5 °
